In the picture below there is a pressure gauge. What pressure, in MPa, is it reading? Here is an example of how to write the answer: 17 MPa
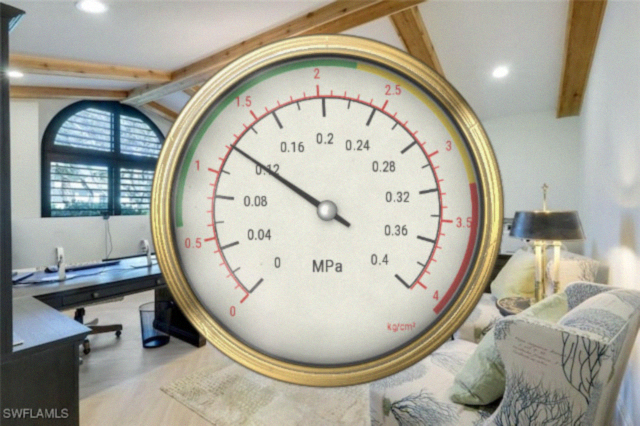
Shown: 0.12 MPa
